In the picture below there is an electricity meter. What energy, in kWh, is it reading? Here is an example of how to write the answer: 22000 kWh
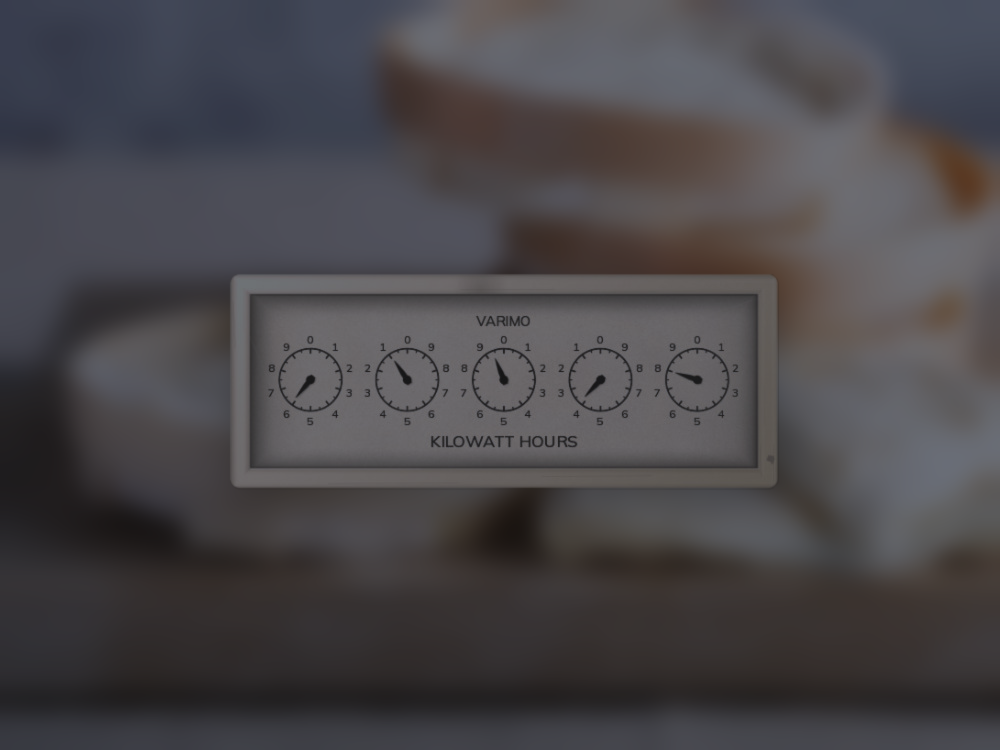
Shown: 60938 kWh
